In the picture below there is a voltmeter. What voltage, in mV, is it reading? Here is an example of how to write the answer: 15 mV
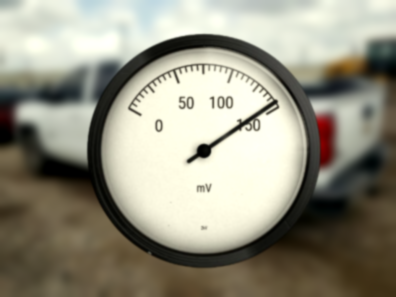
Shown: 145 mV
